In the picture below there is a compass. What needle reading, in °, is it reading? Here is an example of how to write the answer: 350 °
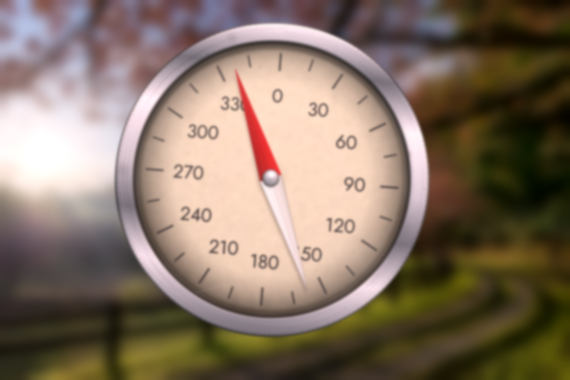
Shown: 337.5 °
